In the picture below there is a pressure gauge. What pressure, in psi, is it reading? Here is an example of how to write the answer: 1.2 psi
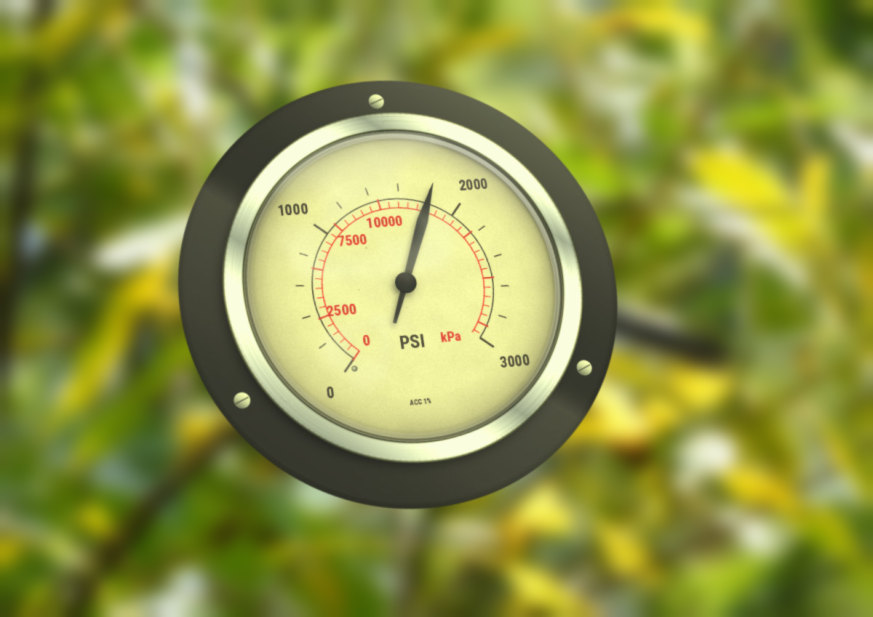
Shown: 1800 psi
